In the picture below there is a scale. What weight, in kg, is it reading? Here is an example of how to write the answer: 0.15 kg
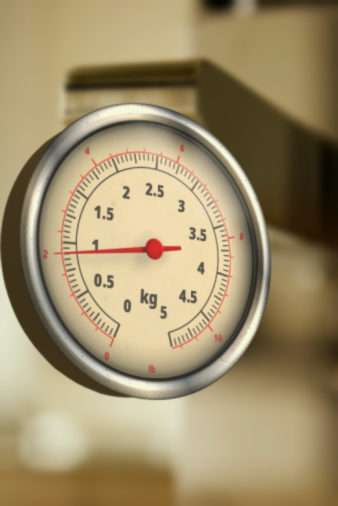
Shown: 0.9 kg
